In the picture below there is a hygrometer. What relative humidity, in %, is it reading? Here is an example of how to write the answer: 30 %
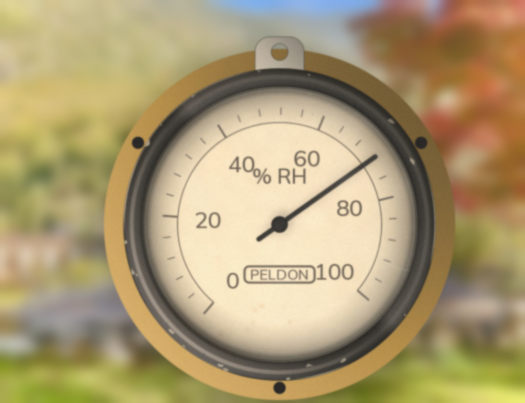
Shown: 72 %
